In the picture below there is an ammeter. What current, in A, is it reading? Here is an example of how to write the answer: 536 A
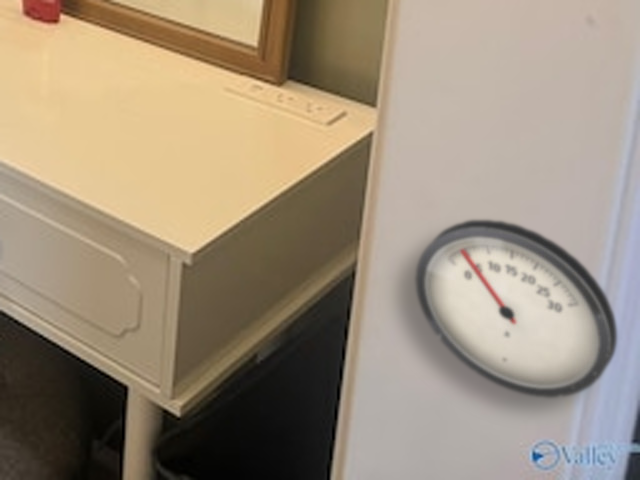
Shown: 5 A
